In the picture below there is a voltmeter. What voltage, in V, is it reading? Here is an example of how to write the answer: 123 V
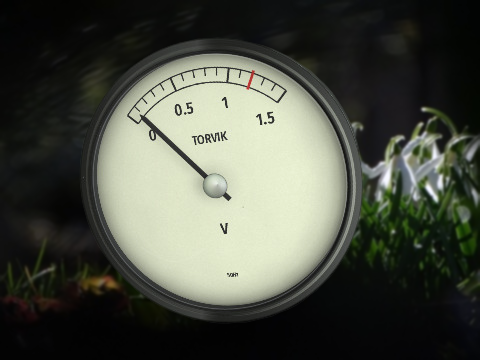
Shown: 0.1 V
